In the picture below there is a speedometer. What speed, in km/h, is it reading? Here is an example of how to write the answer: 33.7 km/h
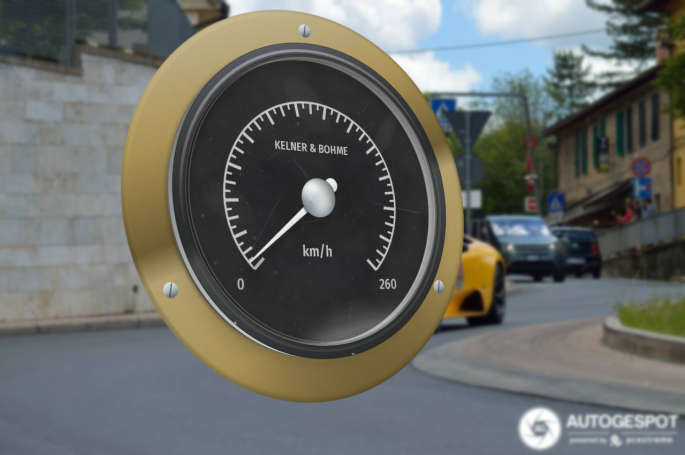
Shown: 5 km/h
